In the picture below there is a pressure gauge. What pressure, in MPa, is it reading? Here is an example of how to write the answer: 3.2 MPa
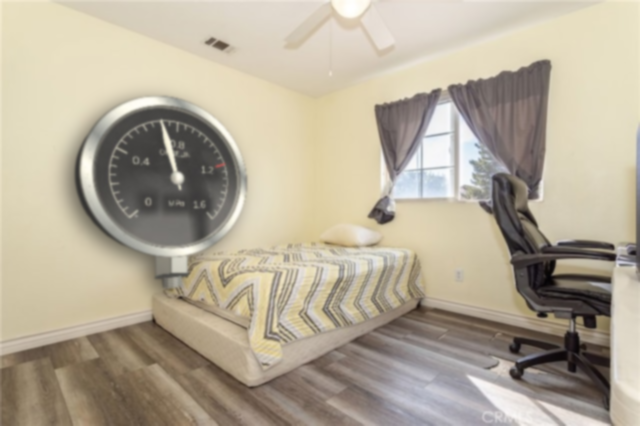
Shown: 0.7 MPa
